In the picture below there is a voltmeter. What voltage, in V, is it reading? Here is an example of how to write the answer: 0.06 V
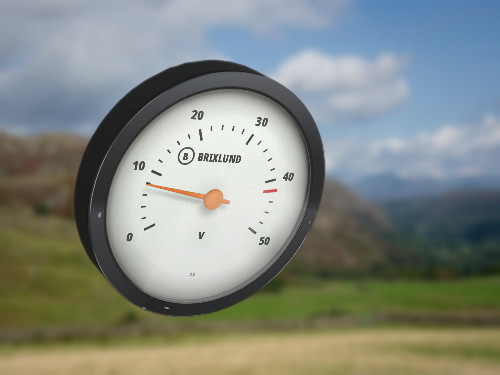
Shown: 8 V
